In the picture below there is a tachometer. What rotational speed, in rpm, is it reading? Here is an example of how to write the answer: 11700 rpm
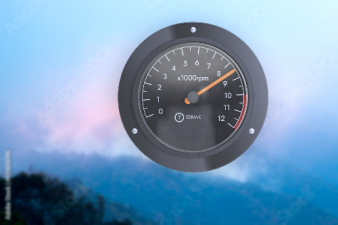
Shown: 8500 rpm
